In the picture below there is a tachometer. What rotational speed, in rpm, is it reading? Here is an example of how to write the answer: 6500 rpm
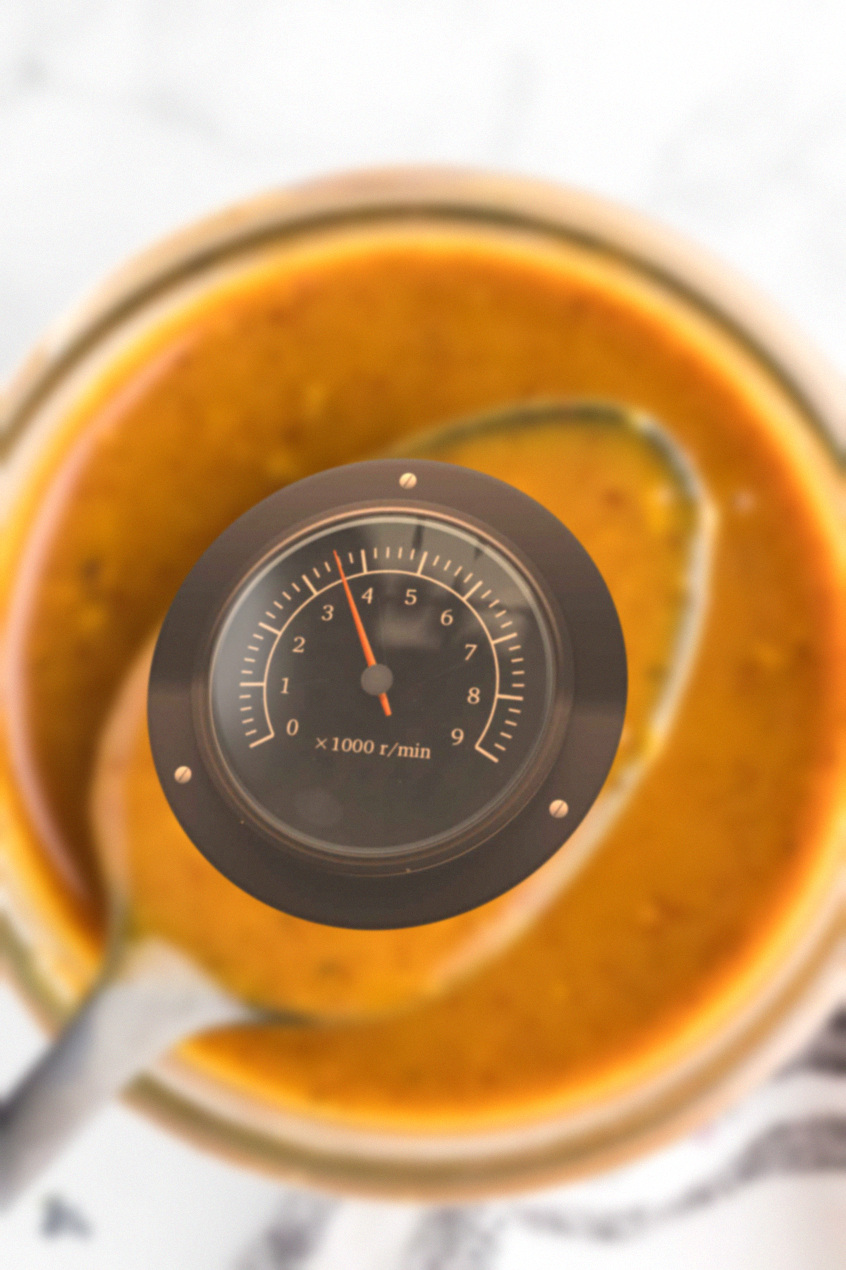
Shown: 3600 rpm
